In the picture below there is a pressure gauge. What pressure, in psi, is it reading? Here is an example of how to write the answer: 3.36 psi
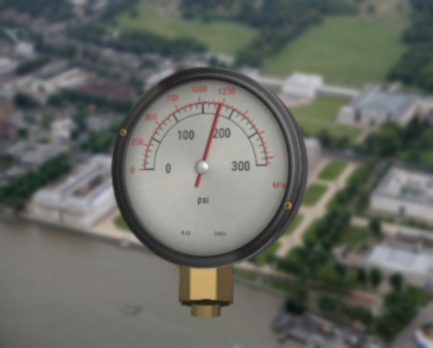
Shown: 180 psi
